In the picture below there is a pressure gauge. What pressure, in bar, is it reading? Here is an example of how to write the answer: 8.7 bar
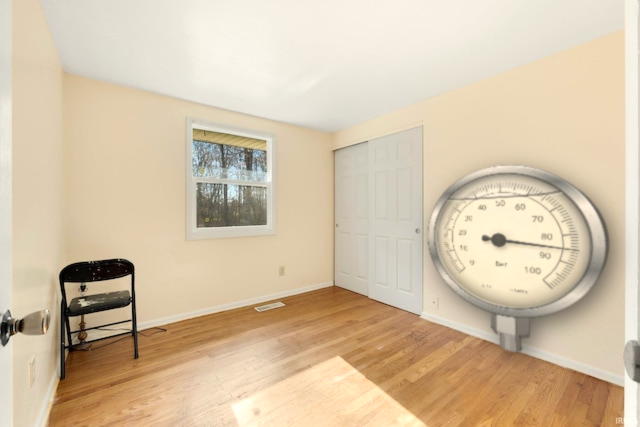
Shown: 85 bar
